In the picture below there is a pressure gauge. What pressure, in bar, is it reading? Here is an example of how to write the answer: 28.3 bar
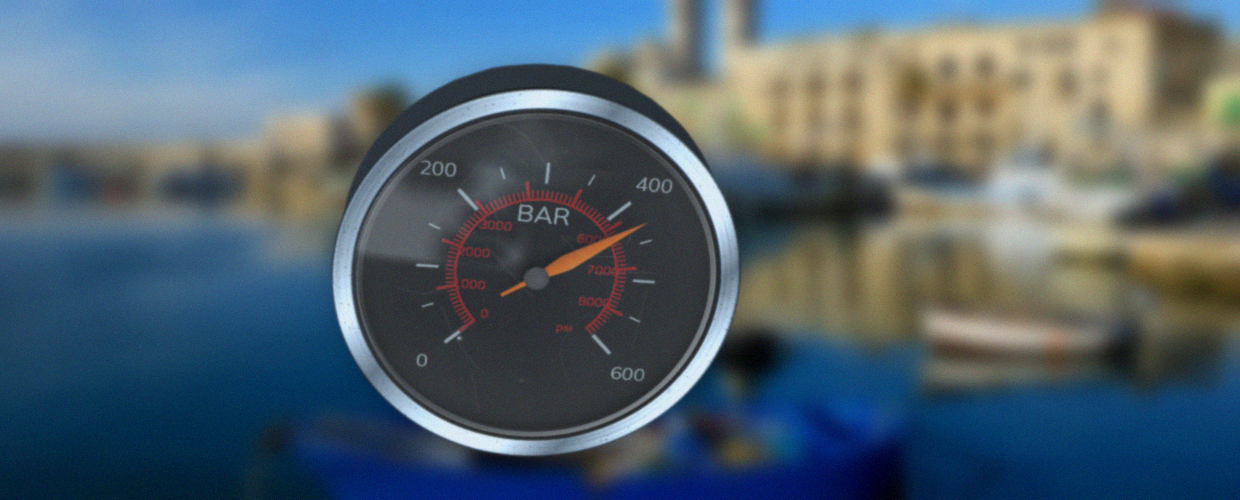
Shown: 425 bar
